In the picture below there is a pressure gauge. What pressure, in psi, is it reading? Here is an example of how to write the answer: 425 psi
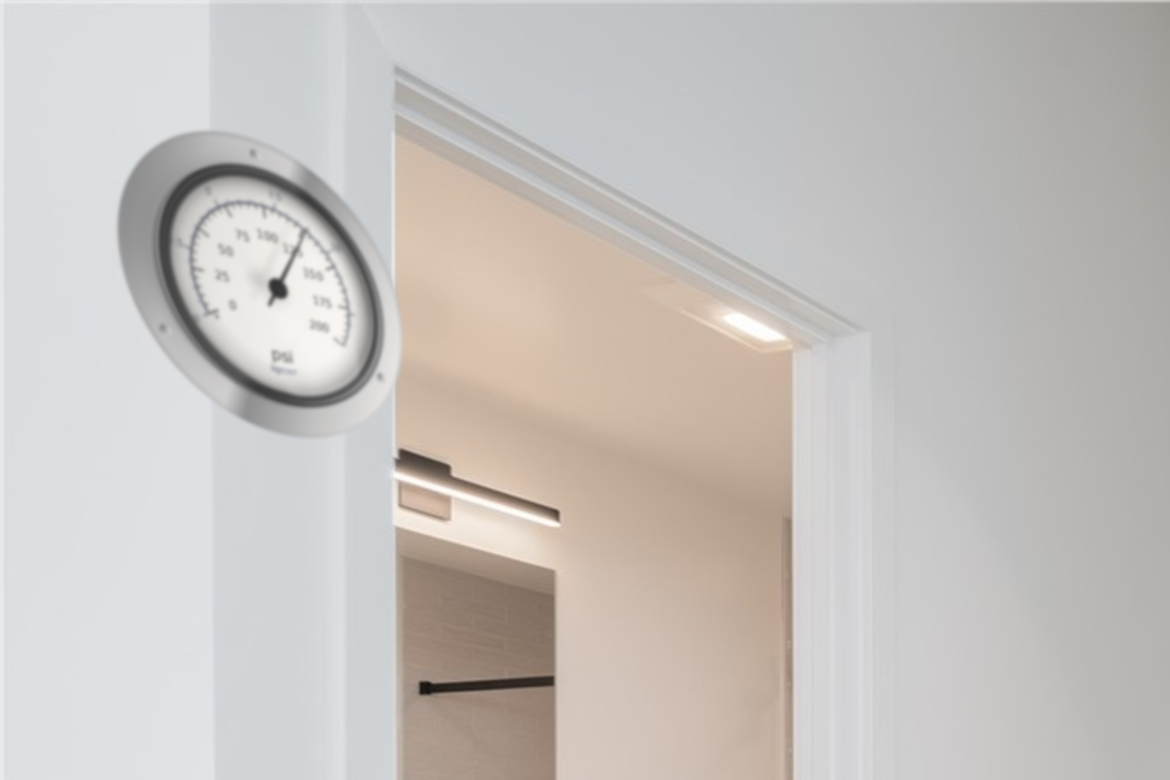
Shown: 125 psi
